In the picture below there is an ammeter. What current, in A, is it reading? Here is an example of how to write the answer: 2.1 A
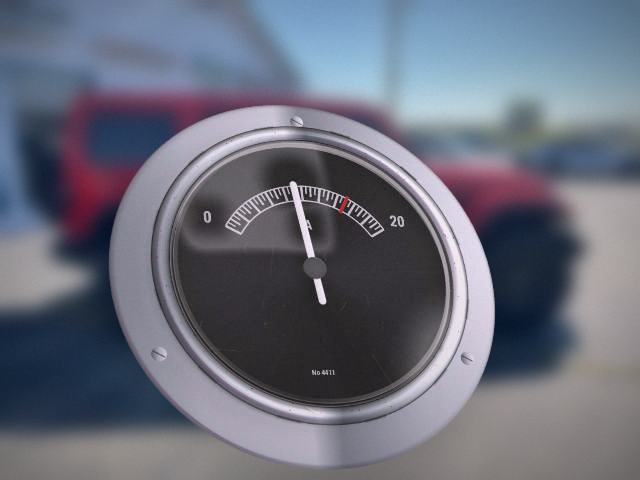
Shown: 9 A
